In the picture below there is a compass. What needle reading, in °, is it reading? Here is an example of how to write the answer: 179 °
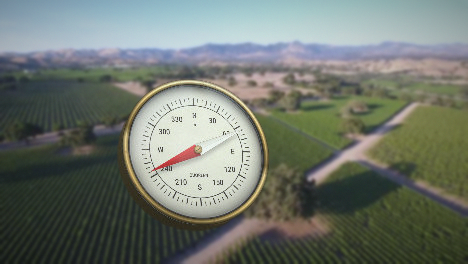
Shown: 245 °
